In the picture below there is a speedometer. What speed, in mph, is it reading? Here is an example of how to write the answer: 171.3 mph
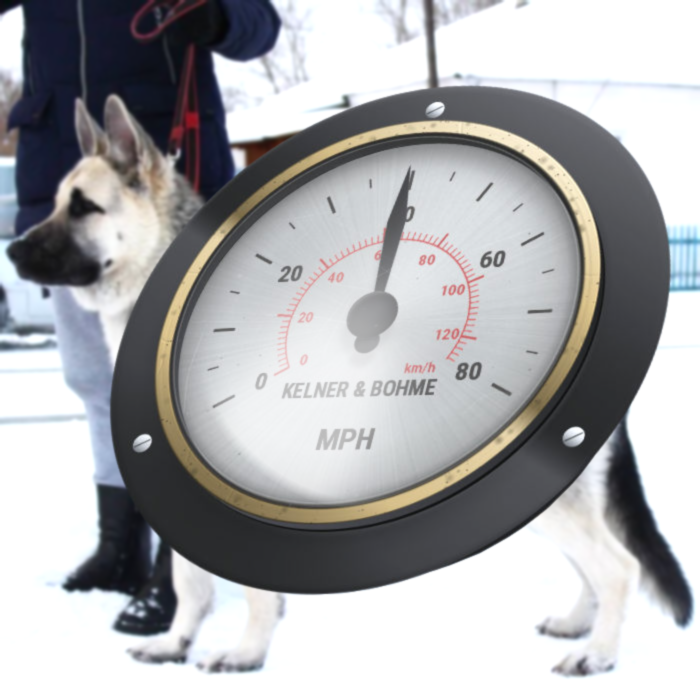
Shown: 40 mph
